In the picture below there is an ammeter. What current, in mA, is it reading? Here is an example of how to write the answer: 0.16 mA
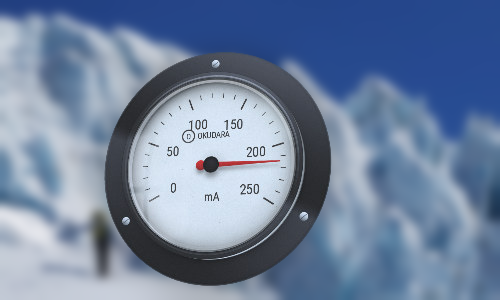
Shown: 215 mA
